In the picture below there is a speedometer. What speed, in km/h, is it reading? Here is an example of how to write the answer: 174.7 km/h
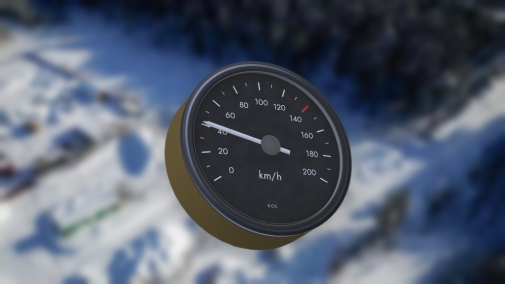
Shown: 40 km/h
